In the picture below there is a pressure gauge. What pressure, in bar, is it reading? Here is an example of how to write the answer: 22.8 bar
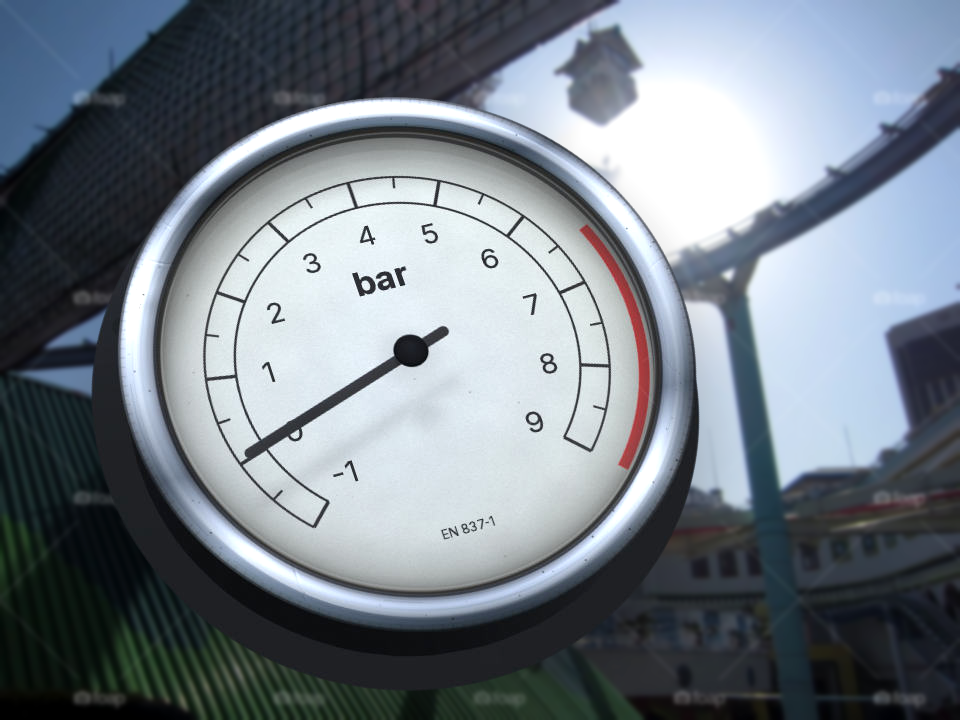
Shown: 0 bar
